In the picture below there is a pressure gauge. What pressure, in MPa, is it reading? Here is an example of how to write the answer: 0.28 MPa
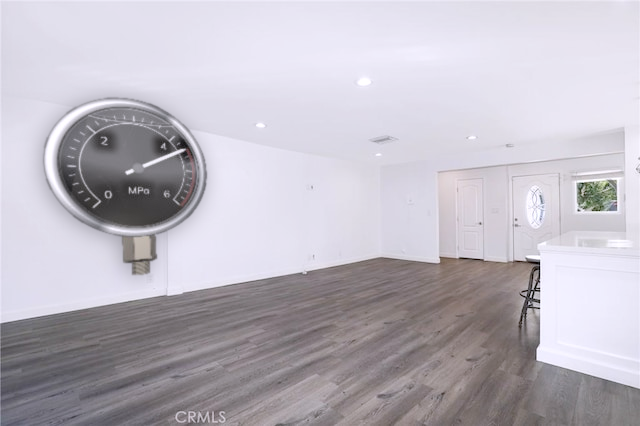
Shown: 4.4 MPa
